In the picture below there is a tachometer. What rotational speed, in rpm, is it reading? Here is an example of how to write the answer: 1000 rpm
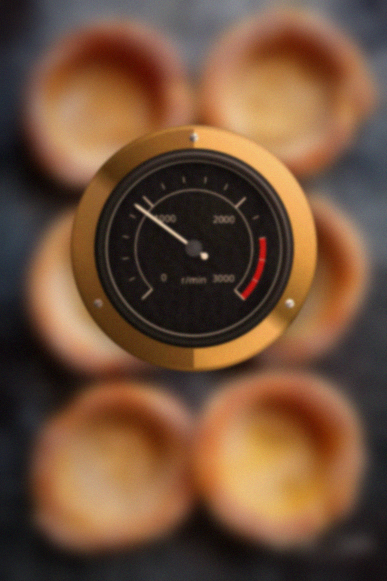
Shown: 900 rpm
